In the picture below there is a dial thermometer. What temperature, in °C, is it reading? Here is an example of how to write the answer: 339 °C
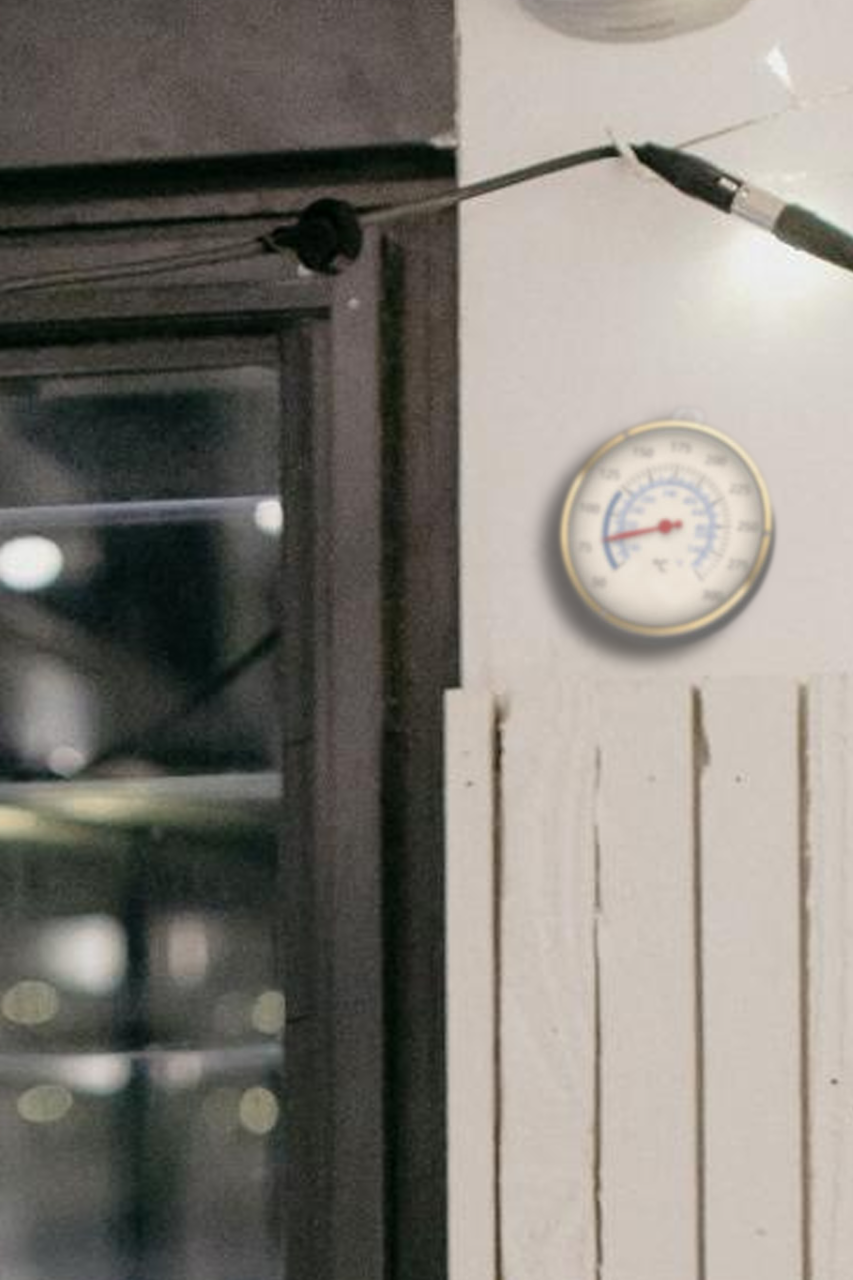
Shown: 75 °C
